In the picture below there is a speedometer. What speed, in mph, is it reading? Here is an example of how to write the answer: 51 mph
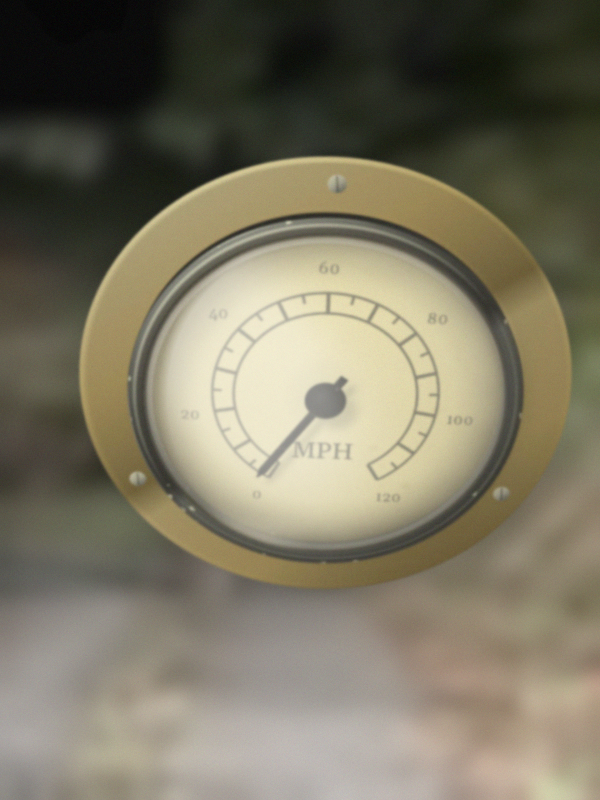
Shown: 2.5 mph
